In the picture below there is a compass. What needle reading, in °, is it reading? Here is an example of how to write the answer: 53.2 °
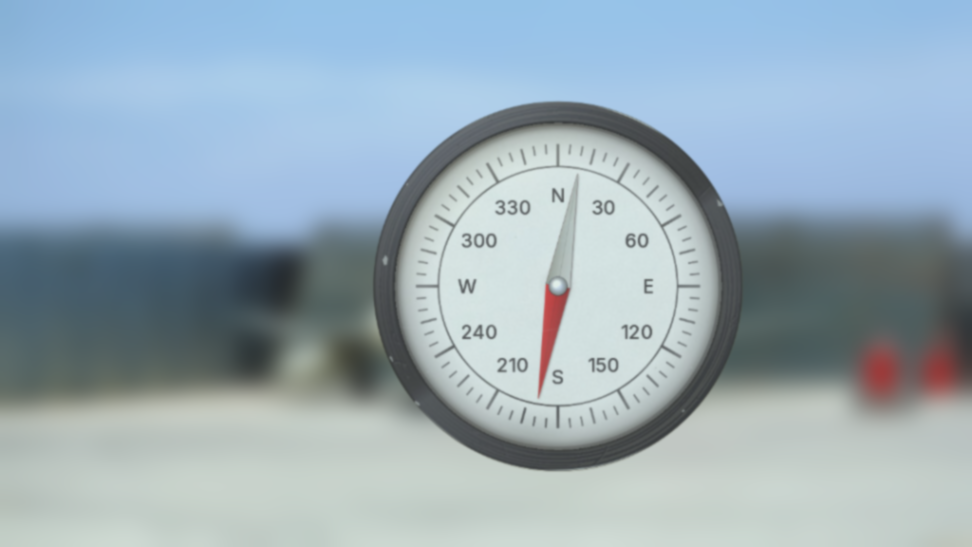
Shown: 190 °
